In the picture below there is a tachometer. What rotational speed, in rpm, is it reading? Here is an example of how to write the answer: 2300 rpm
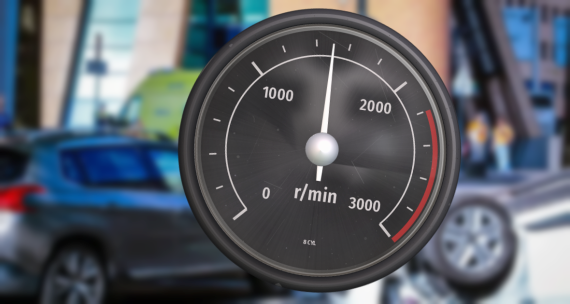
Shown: 1500 rpm
